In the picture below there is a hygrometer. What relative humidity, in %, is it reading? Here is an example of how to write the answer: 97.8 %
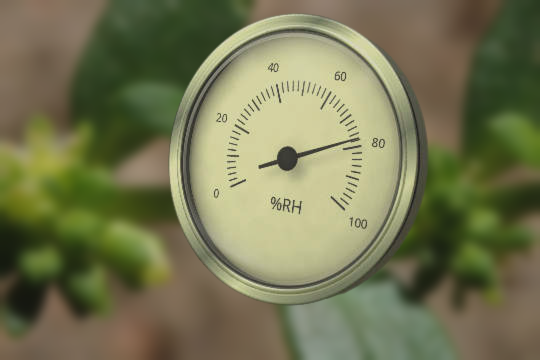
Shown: 78 %
